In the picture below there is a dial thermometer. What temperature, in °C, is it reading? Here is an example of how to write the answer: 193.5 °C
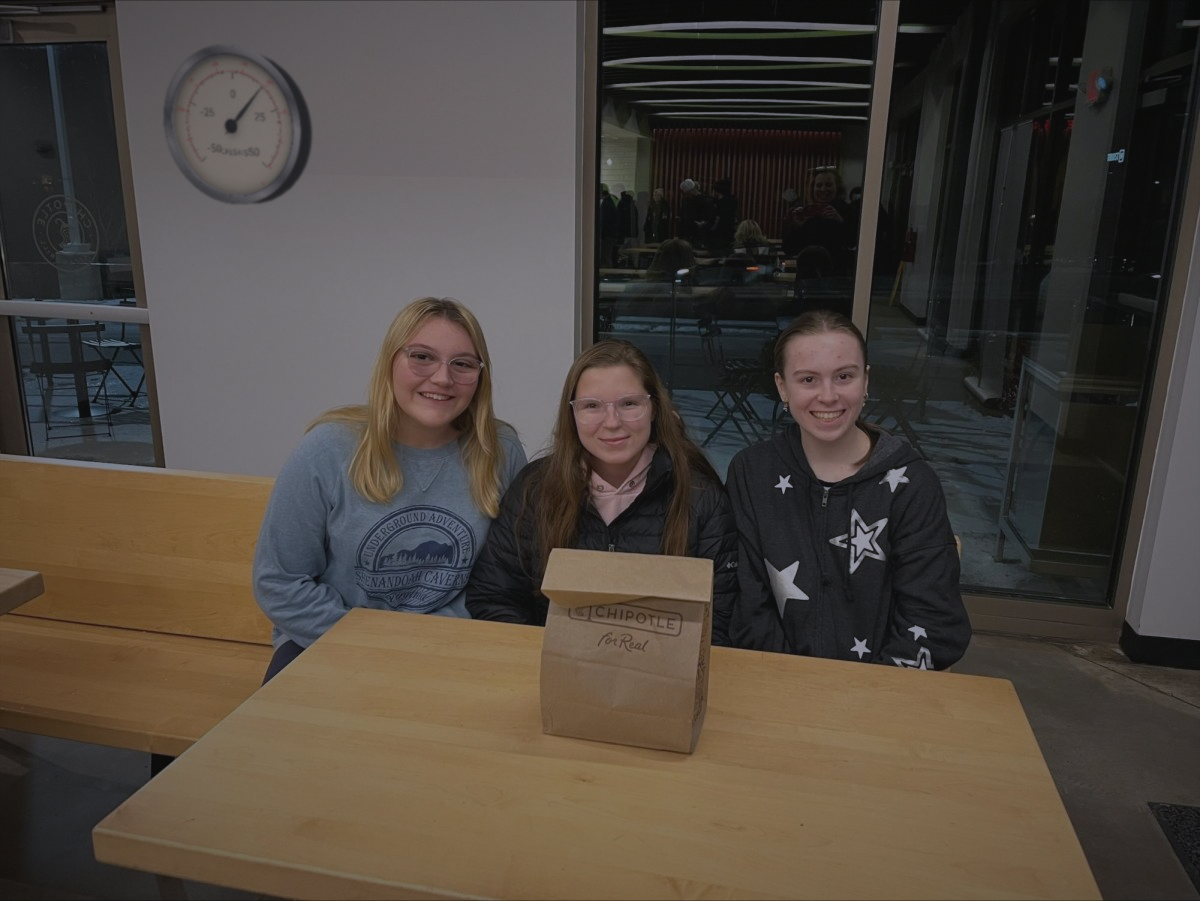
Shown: 15 °C
